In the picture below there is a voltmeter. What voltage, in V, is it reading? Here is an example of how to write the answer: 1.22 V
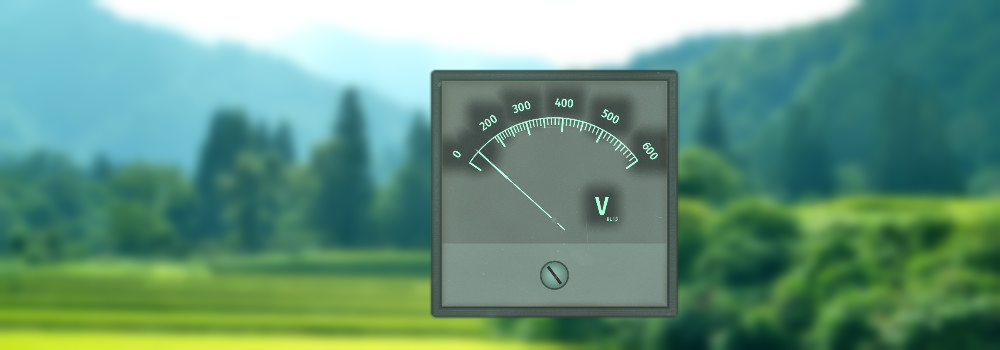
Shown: 100 V
